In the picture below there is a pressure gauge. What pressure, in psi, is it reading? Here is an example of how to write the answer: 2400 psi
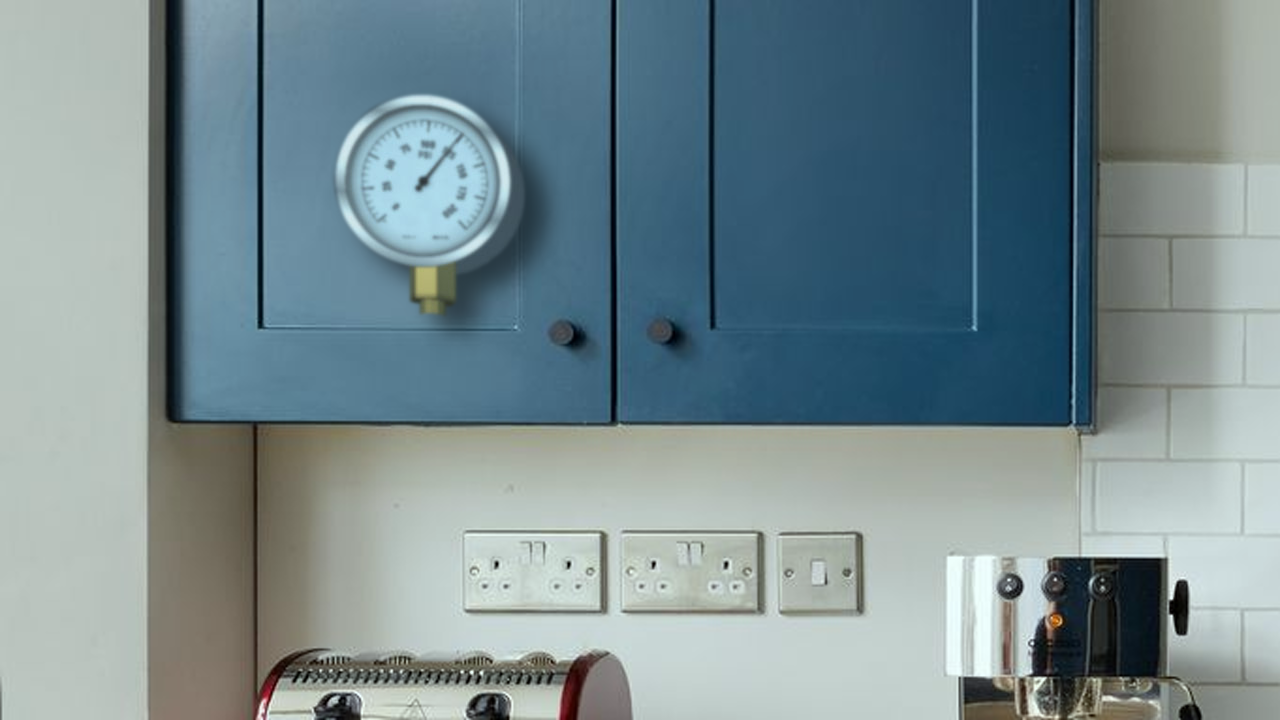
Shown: 125 psi
